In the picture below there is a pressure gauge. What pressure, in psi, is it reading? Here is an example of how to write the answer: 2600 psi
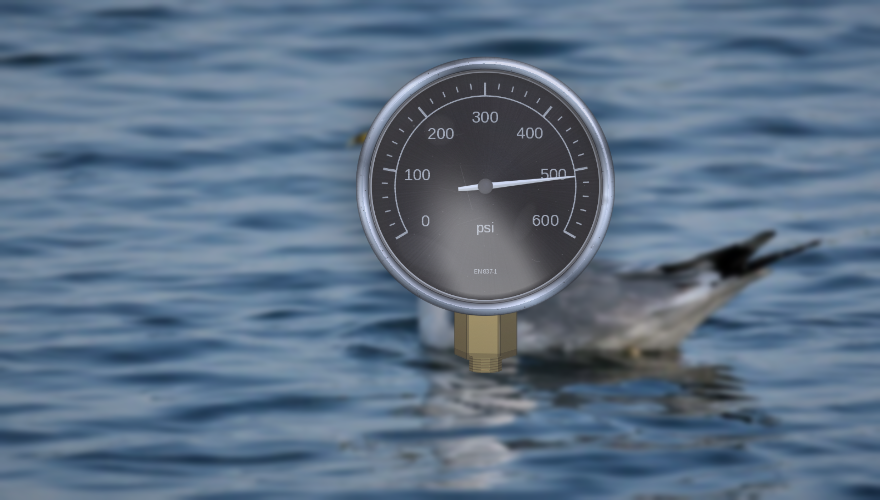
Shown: 510 psi
